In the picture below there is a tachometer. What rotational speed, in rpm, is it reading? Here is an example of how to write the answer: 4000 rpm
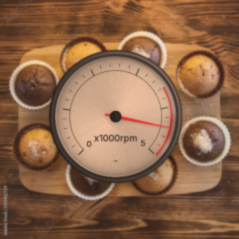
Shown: 4400 rpm
